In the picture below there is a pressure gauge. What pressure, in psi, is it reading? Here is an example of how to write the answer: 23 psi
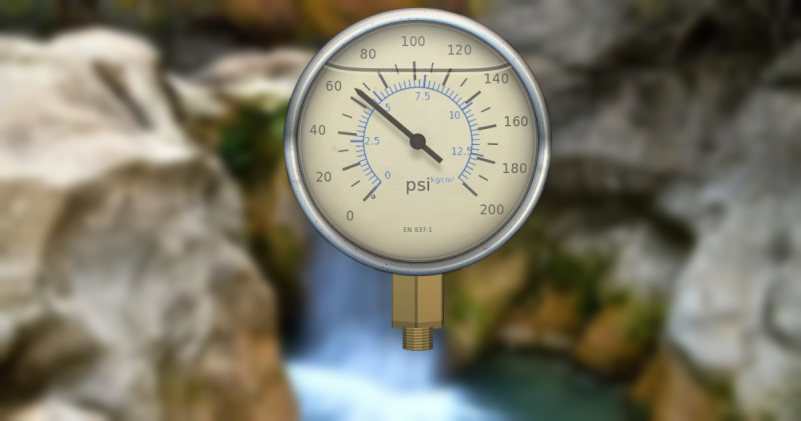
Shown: 65 psi
